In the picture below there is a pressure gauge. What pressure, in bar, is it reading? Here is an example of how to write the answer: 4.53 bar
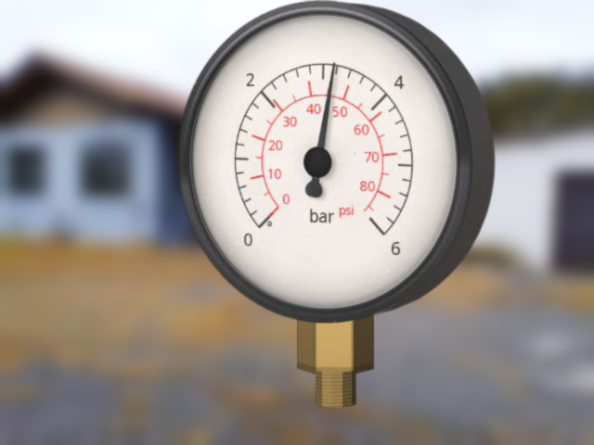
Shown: 3.2 bar
